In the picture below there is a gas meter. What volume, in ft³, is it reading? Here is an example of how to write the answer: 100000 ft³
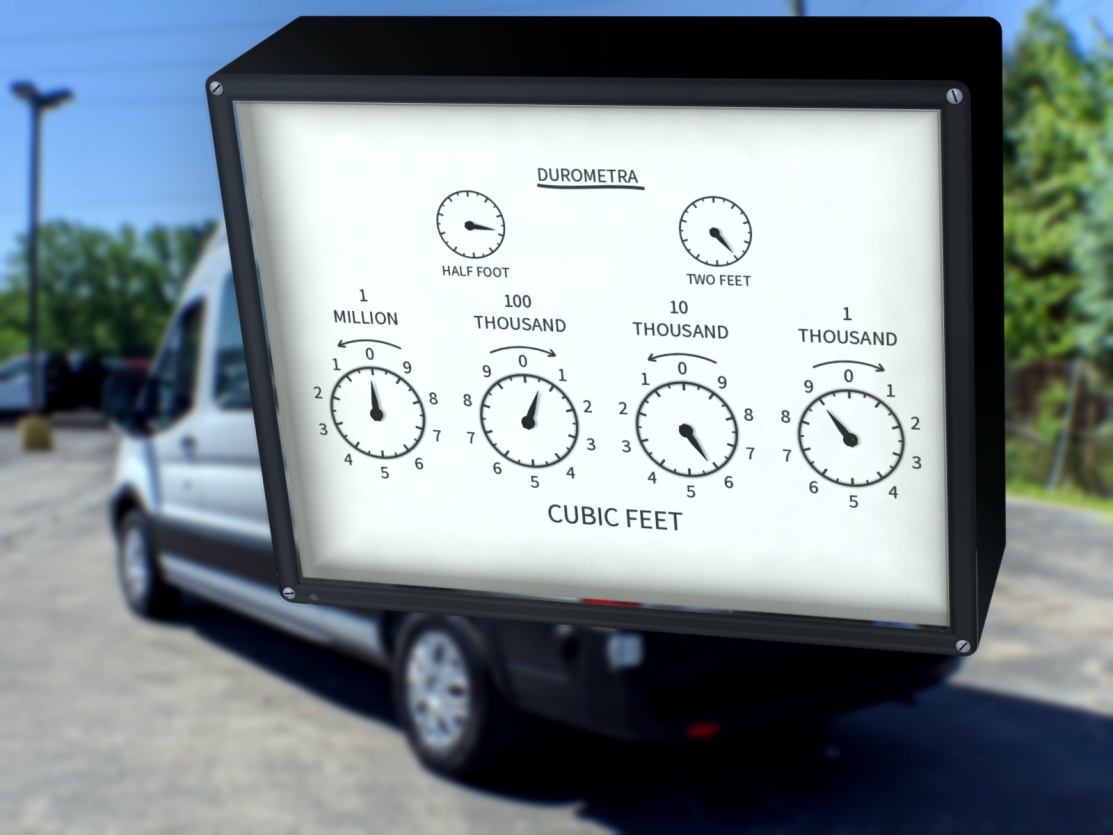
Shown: 5900 ft³
